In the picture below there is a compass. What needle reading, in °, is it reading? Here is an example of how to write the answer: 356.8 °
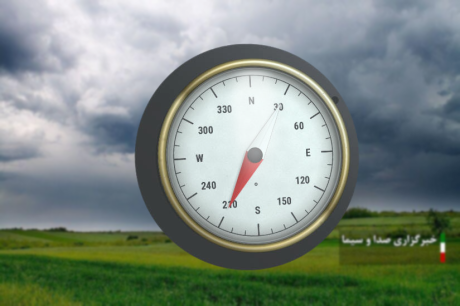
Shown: 210 °
